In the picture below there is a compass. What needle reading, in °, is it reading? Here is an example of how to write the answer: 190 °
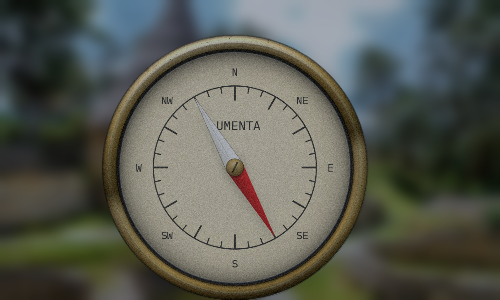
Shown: 150 °
